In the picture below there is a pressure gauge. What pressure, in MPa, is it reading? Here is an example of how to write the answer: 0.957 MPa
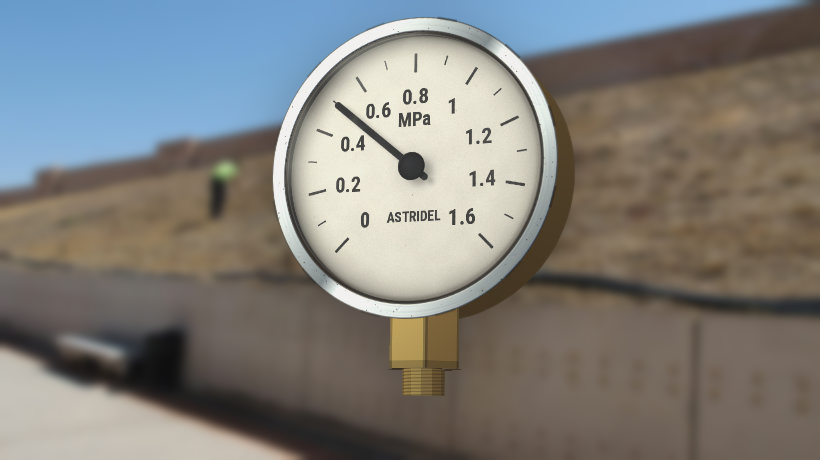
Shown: 0.5 MPa
